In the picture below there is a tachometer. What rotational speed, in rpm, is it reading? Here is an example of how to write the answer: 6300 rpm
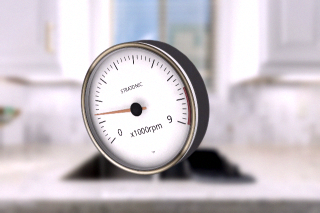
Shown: 1400 rpm
